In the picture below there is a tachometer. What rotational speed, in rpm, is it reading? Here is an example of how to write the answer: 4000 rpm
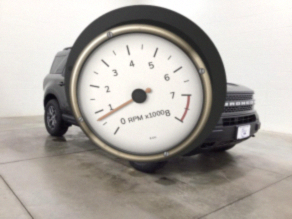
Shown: 750 rpm
